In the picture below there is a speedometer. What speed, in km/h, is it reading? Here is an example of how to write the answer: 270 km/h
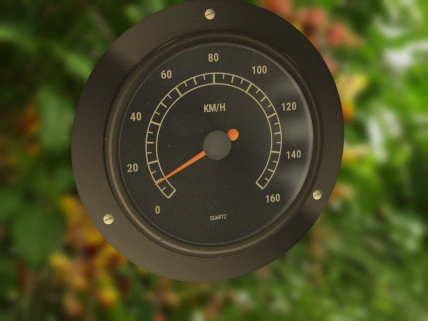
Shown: 10 km/h
